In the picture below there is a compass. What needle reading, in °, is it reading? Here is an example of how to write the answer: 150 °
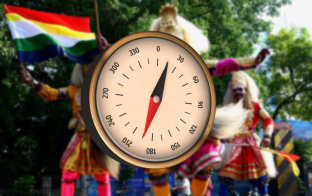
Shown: 195 °
